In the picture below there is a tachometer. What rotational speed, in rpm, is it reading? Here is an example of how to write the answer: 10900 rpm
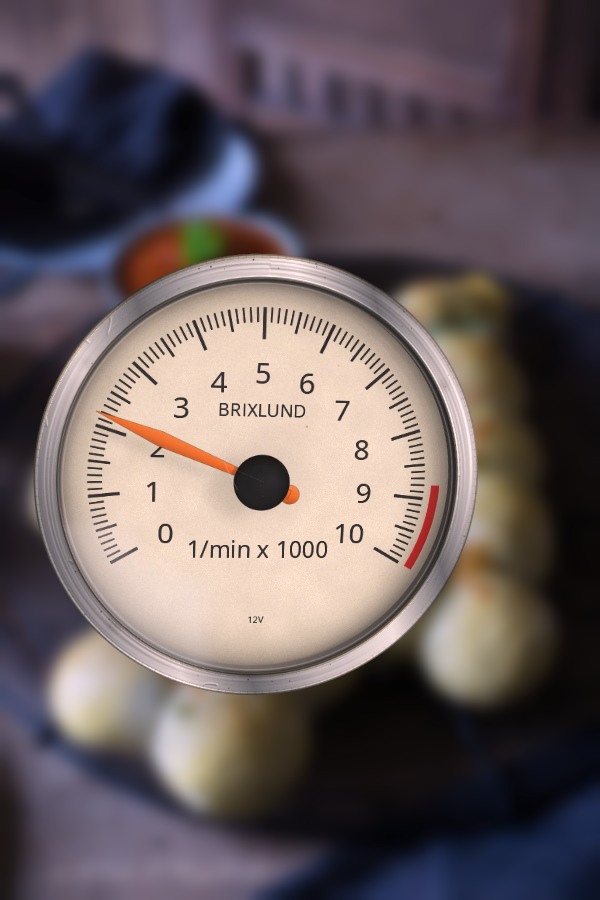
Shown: 2200 rpm
